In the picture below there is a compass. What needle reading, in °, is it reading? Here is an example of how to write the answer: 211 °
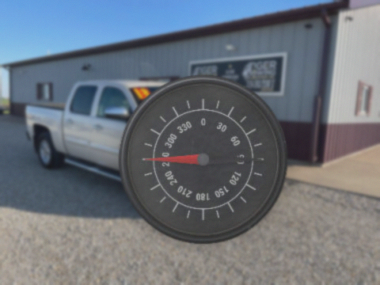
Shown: 270 °
